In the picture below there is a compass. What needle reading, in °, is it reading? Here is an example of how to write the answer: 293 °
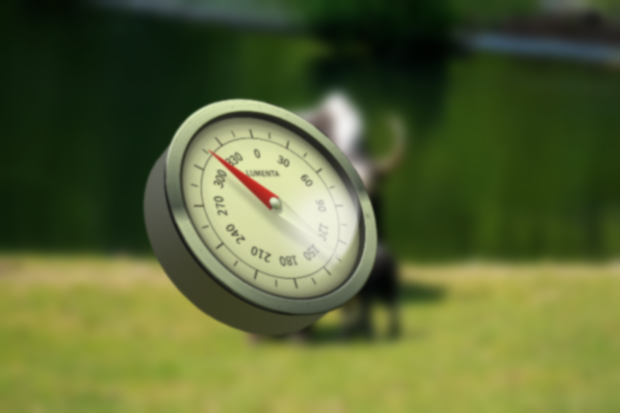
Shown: 315 °
